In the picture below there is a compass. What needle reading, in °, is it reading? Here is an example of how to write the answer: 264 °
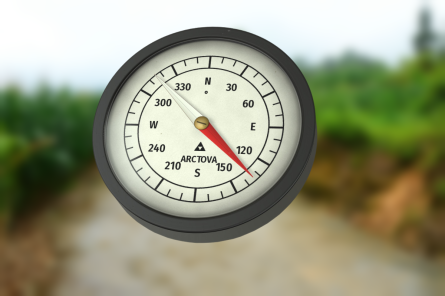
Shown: 135 °
